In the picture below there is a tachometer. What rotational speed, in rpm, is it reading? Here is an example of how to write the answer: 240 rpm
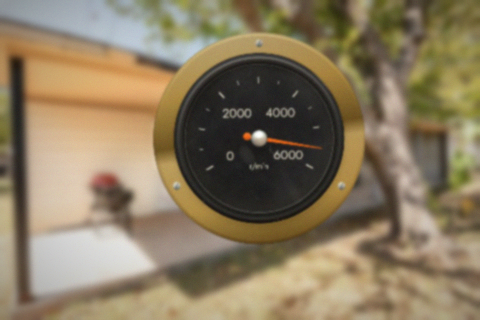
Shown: 5500 rpm
